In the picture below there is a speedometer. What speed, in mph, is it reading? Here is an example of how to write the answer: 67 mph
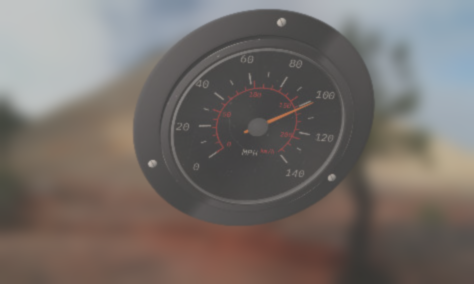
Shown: 100 mph
